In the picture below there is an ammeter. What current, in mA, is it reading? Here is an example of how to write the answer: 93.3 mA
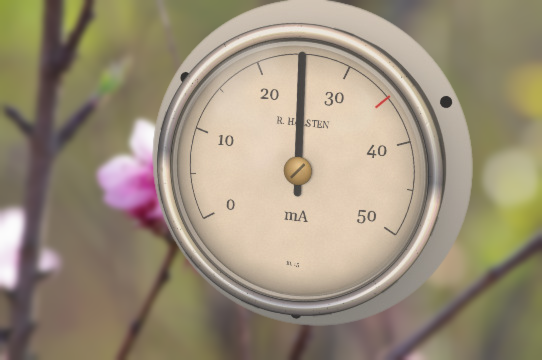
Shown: 25 mA
